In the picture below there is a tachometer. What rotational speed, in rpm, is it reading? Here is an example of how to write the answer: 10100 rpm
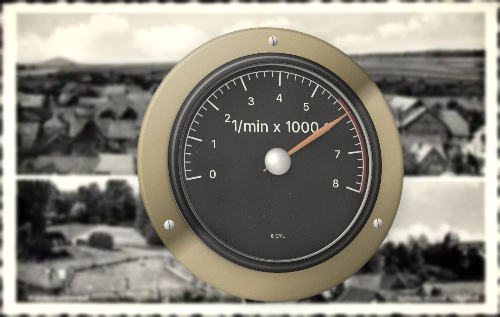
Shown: 6000 rpm
